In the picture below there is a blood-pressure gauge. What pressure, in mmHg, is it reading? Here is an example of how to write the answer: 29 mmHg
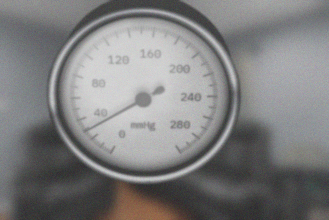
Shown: 30 mmHg
